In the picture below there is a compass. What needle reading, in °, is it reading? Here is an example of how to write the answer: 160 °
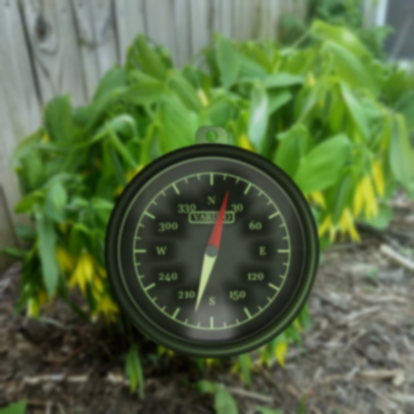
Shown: 15 °
